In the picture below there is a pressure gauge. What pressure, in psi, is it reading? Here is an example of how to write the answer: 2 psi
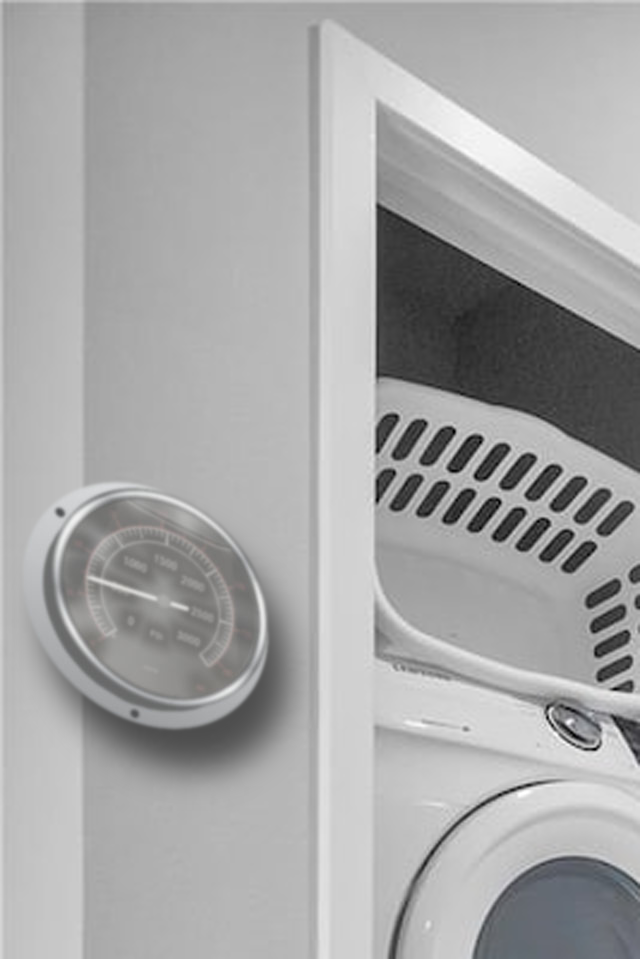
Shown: 500 psi
